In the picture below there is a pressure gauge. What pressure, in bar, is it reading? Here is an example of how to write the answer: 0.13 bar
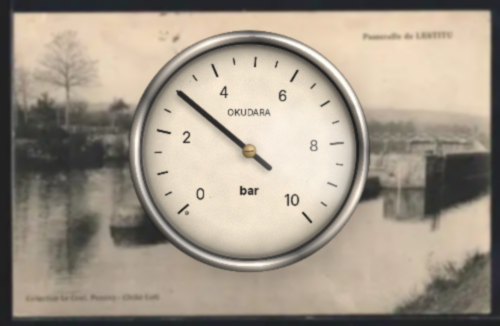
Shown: 3 bar
